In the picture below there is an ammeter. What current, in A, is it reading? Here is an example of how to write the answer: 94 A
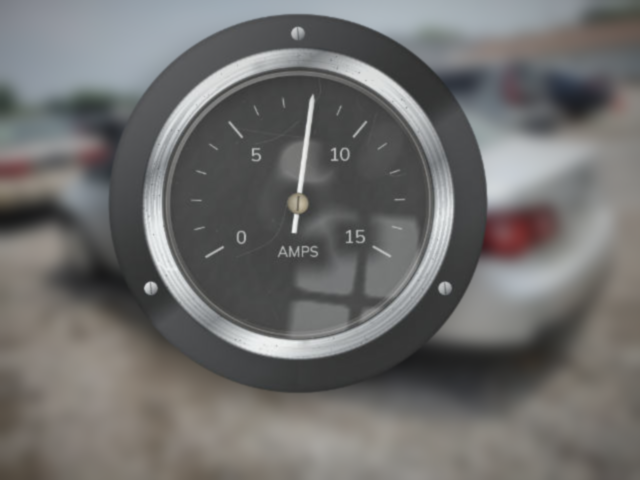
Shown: 8 A
